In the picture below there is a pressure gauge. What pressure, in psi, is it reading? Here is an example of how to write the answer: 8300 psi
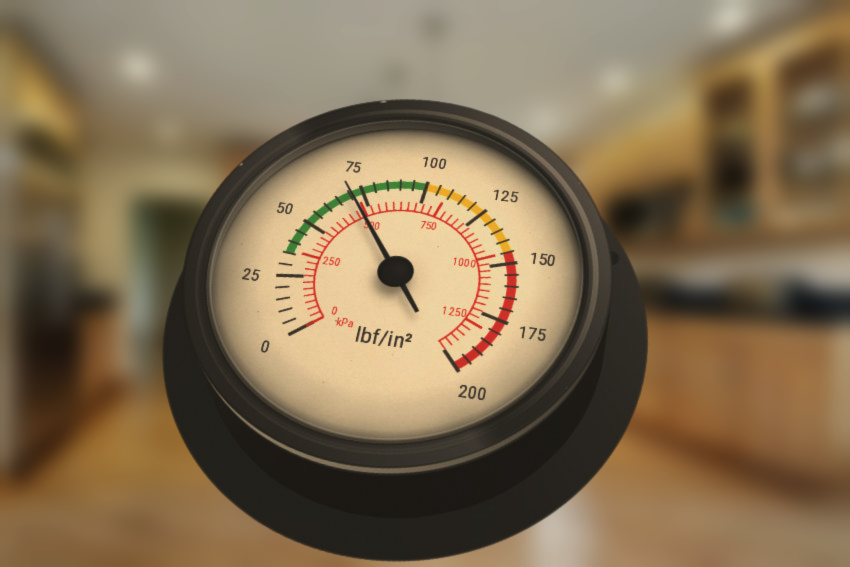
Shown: 70 psi
